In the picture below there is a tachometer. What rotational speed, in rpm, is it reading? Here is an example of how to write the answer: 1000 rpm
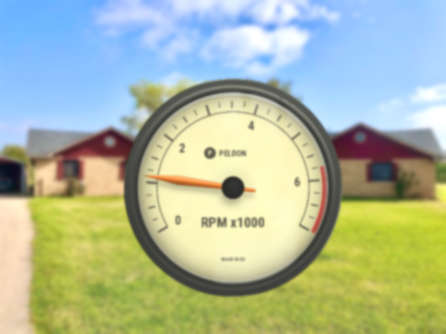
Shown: 1125 rpm
